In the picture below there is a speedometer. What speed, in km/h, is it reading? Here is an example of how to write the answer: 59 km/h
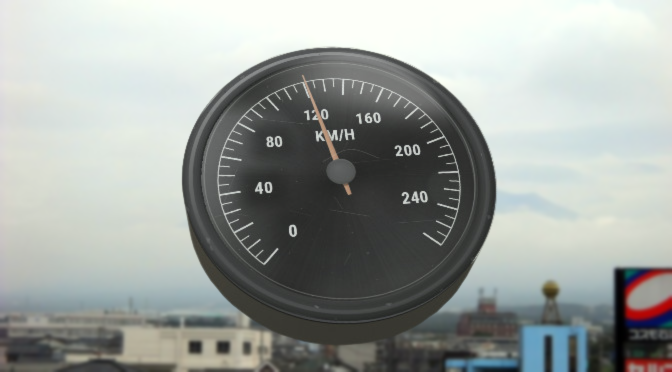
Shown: 120 km/h
